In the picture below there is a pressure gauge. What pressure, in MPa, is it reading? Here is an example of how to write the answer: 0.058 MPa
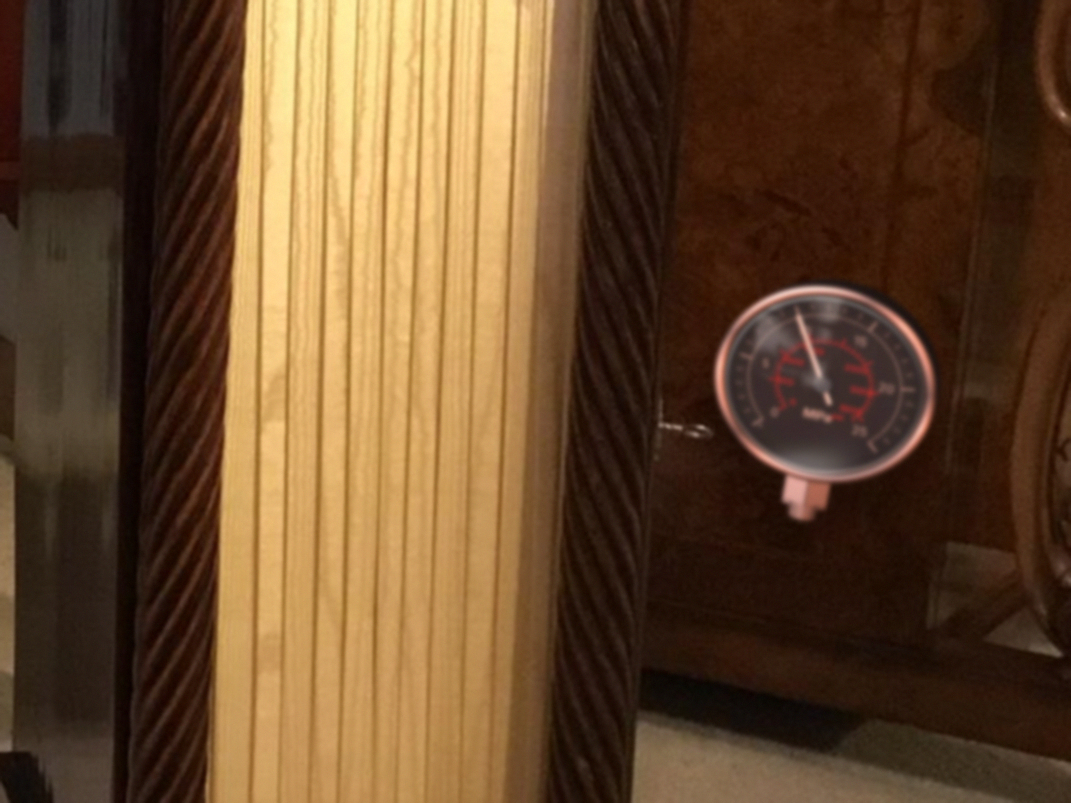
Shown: 10 MPa
